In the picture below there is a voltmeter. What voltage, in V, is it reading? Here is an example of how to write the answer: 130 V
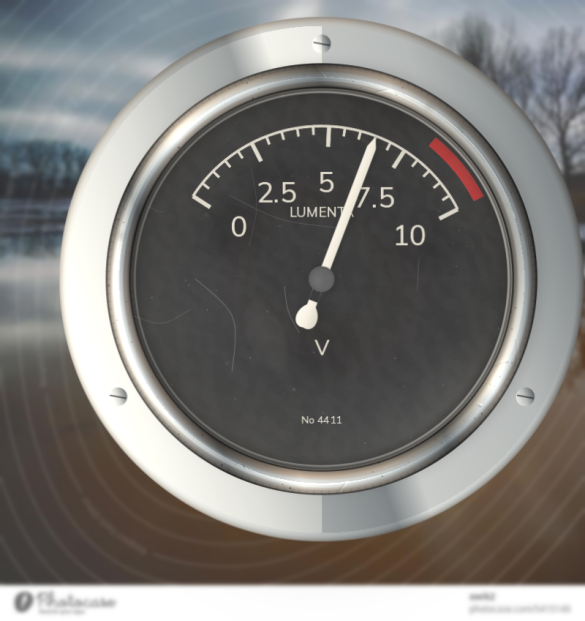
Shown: 6.5 V
